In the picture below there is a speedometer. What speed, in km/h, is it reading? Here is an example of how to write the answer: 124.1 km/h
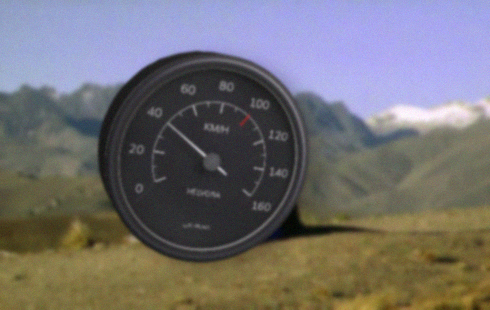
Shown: 40 km/h
